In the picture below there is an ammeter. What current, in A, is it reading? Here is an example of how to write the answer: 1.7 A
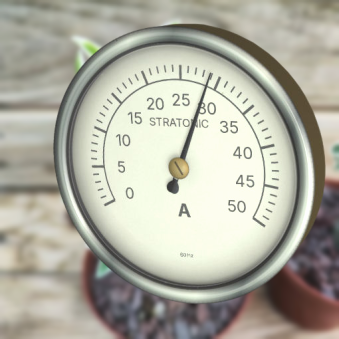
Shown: 29 A
